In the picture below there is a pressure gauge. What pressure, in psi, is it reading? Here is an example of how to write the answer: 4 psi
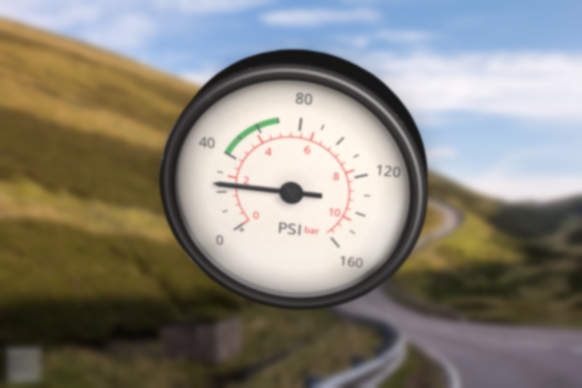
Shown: 25 psi
